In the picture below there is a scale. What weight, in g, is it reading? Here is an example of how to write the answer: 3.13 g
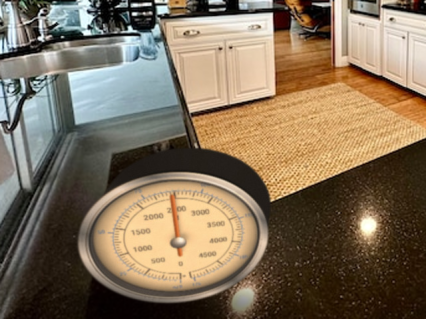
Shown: 2500 g
